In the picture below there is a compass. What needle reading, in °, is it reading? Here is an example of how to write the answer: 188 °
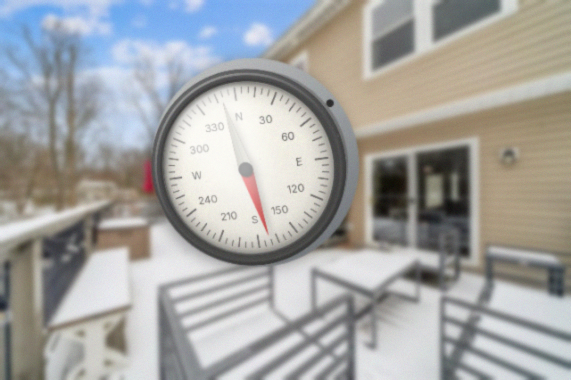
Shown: 170 °
